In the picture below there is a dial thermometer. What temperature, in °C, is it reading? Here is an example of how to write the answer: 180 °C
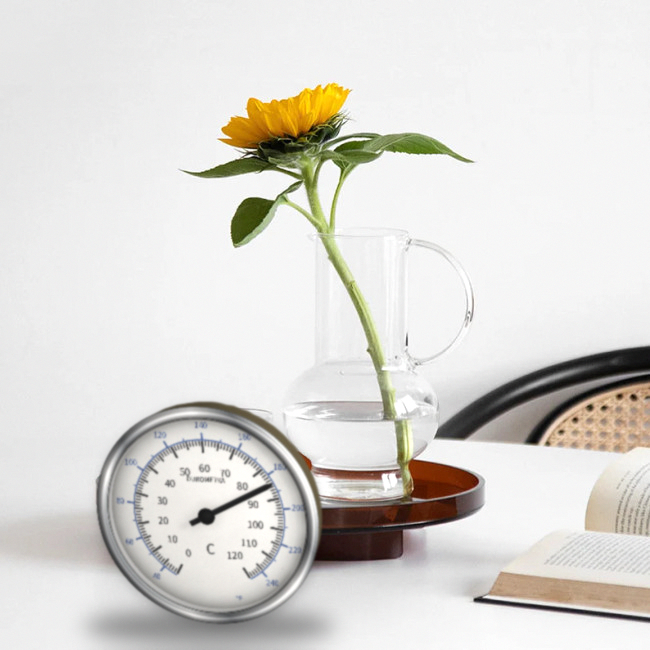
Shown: 85 °C
